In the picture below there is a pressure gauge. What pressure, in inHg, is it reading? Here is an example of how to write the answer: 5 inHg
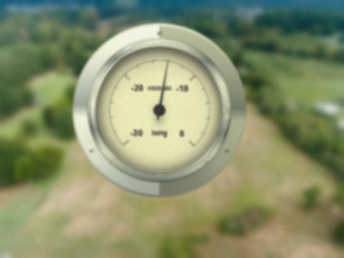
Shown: -14 inHg
